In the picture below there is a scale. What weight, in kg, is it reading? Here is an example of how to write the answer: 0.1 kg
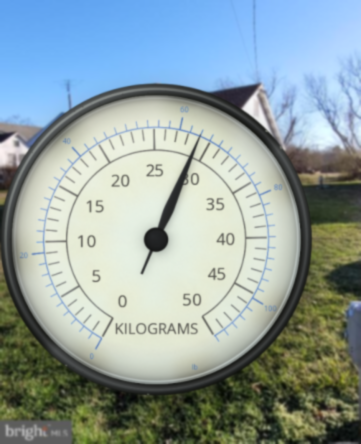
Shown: 29 kg
